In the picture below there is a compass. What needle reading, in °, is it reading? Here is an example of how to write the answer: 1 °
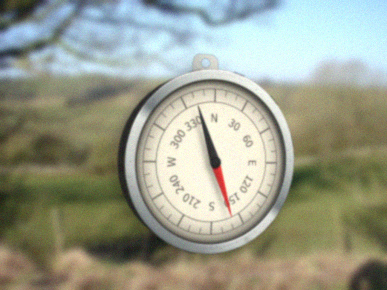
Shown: 160 °
